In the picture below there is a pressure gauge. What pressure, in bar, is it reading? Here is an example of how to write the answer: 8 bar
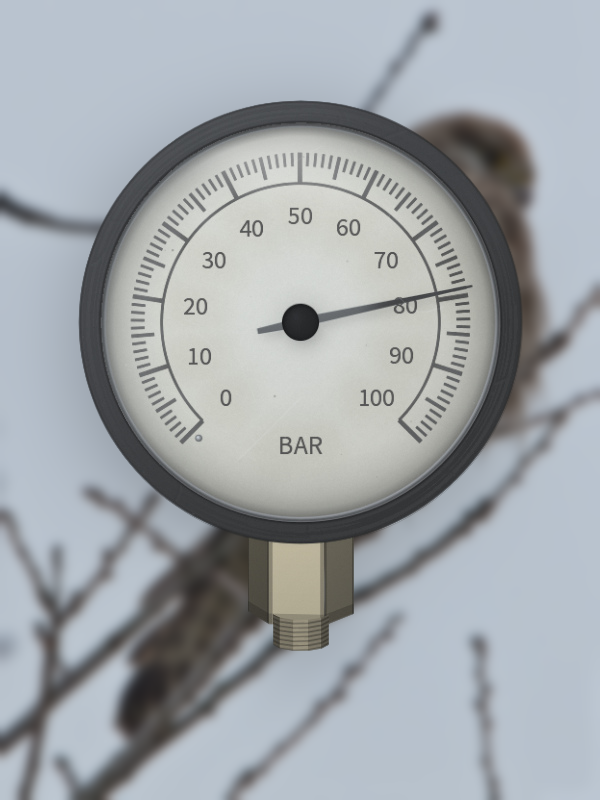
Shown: 79 bar
